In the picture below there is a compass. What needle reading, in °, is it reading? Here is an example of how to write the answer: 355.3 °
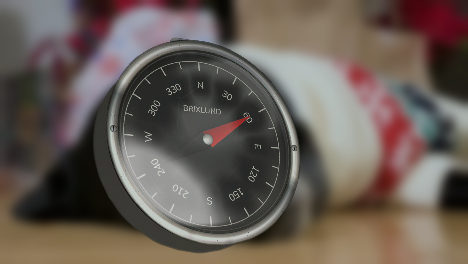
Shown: 60 °
